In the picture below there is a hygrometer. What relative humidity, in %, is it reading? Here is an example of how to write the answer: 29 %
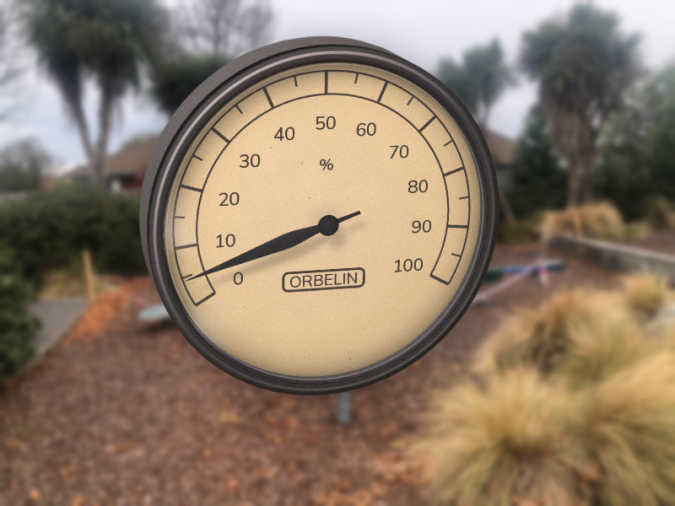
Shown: 5 %
